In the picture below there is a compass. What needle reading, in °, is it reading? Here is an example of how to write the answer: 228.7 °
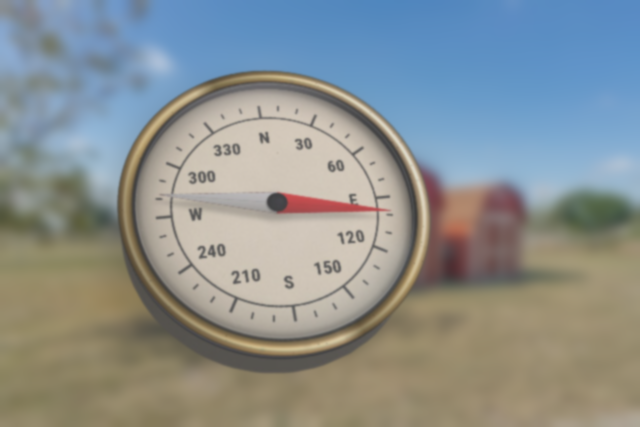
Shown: 100 °
